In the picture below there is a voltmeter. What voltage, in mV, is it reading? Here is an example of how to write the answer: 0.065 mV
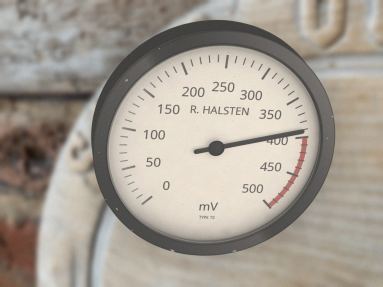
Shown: 390 mV
